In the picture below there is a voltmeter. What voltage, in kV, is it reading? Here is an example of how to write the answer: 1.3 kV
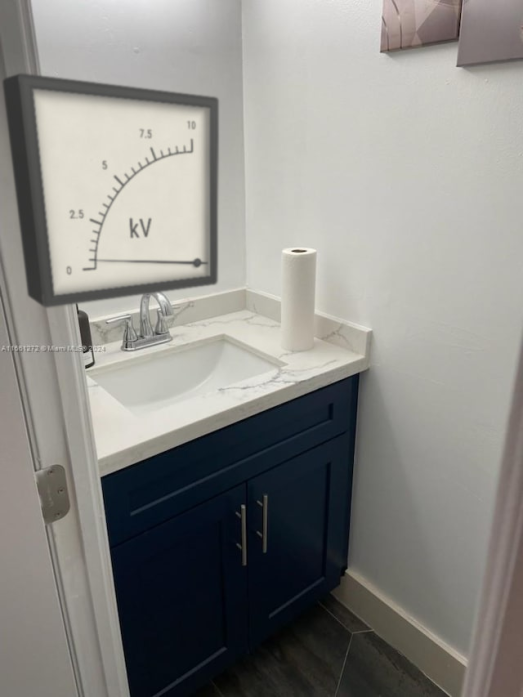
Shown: 0.5 kV
